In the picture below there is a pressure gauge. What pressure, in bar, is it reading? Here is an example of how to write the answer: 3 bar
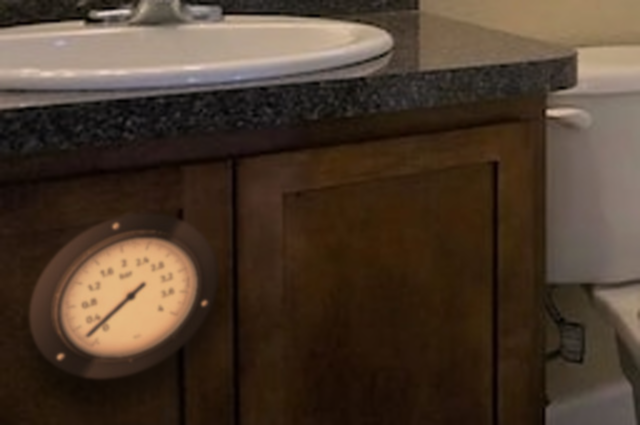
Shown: 0.2 bar
